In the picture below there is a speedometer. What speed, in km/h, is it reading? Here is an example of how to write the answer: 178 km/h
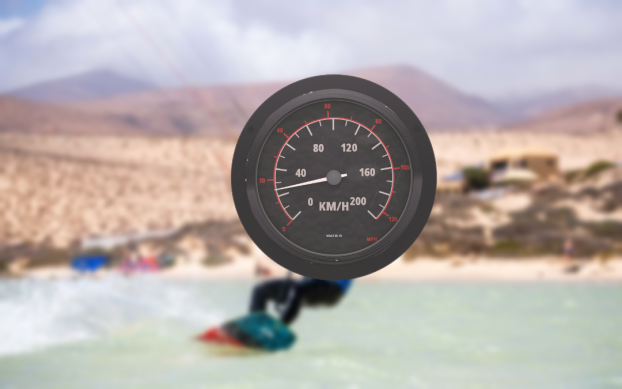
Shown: 25 km/h
